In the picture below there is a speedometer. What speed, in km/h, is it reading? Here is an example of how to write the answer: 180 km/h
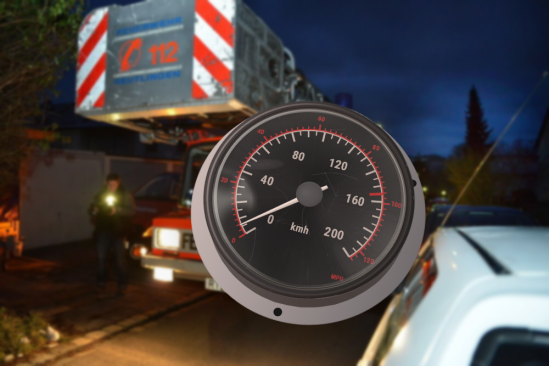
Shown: 5 km/h
